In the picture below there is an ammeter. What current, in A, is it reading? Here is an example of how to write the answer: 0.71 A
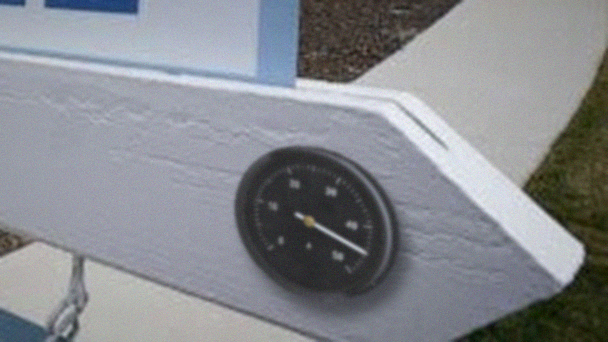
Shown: 45 A
